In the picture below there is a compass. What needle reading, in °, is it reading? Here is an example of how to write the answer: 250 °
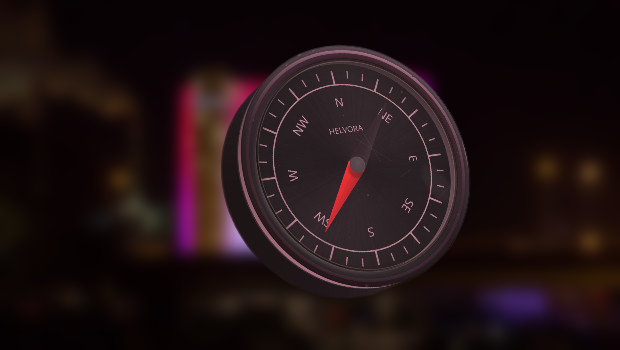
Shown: 220 °
